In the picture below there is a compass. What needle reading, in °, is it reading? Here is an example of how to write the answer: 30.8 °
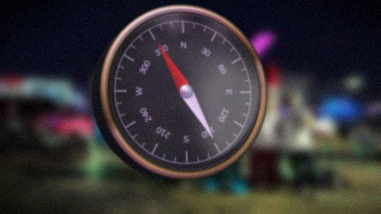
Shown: 330 °
